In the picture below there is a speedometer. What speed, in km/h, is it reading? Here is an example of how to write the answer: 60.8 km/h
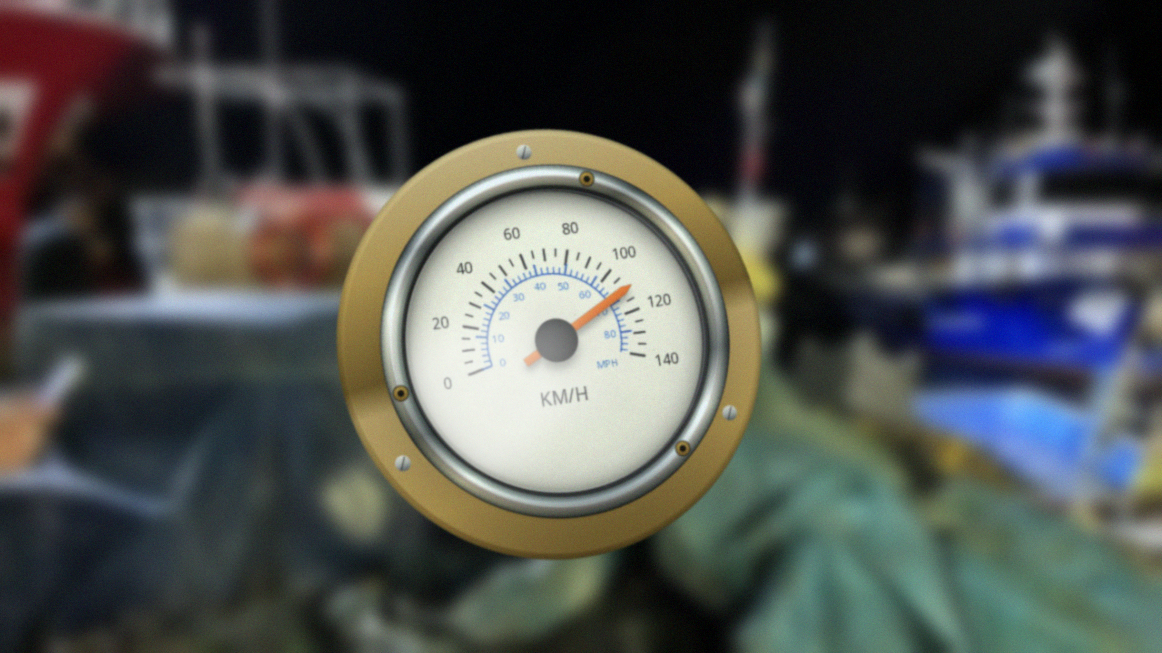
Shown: 110 km/h
